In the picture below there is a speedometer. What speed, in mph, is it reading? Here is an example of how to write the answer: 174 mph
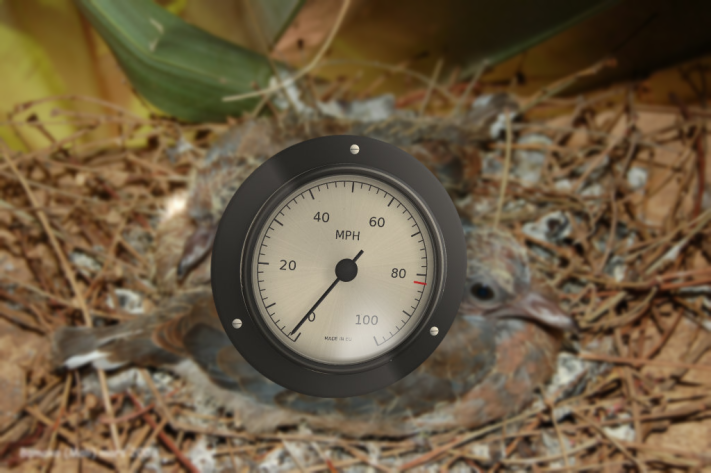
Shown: 2 mph
